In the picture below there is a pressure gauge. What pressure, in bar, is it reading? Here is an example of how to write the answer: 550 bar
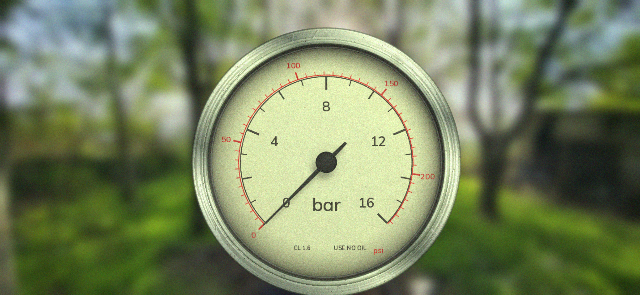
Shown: 0 bar
